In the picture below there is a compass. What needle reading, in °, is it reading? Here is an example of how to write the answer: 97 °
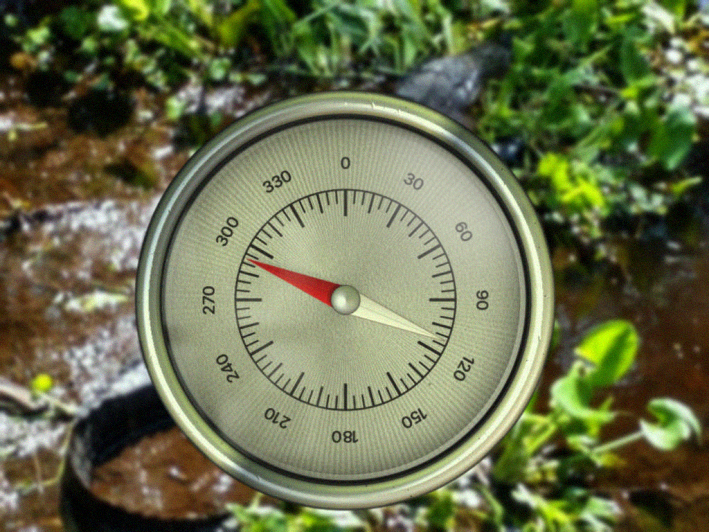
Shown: 292.5 °
